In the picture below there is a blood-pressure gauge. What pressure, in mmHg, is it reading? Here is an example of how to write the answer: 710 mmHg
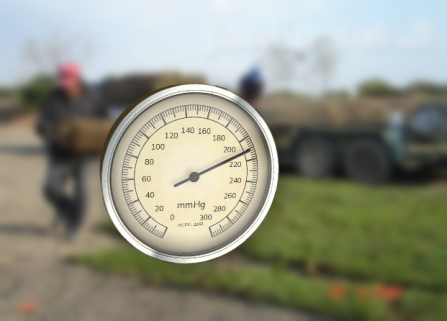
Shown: 210 mmHg
